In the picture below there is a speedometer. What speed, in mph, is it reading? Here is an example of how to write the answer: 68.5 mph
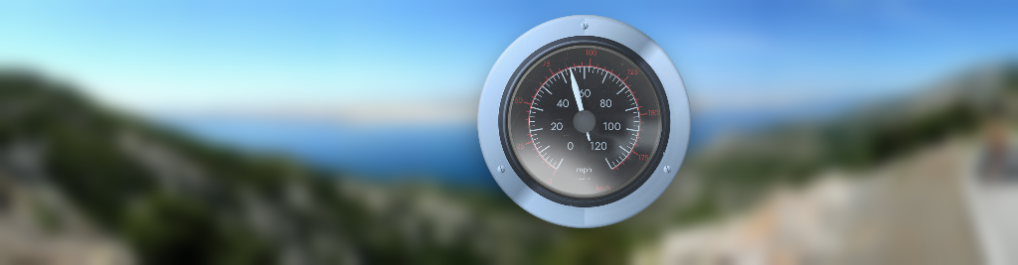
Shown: 54 mph
